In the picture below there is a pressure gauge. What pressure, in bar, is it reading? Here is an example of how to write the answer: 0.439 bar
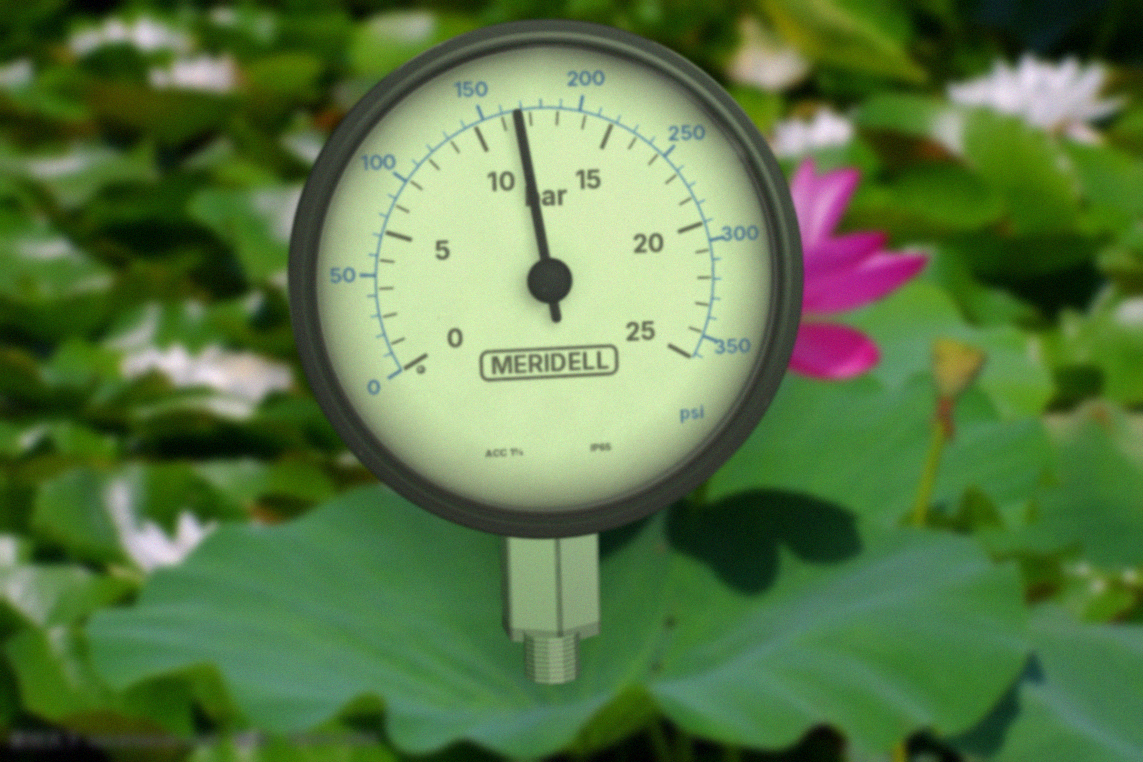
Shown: 11.5 bar
